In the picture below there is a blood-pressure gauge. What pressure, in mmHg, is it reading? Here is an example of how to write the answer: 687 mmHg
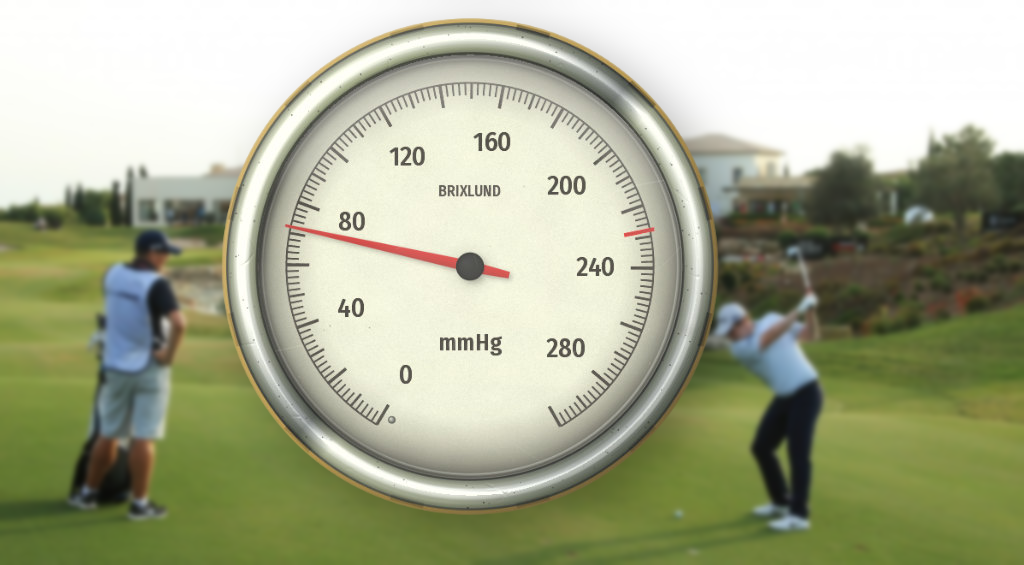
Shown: 72 mmHg
